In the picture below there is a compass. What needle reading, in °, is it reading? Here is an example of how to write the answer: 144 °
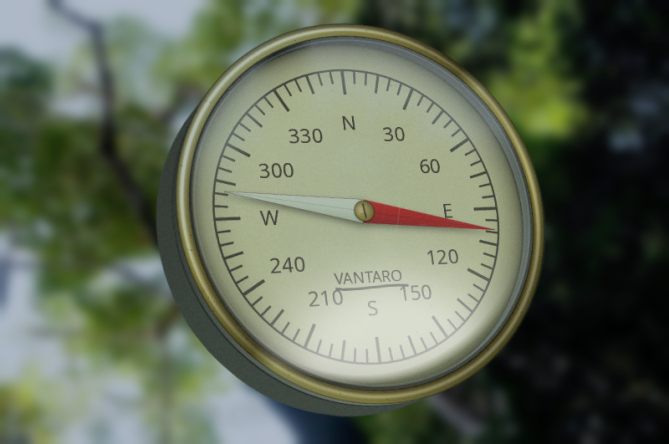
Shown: 100 °
